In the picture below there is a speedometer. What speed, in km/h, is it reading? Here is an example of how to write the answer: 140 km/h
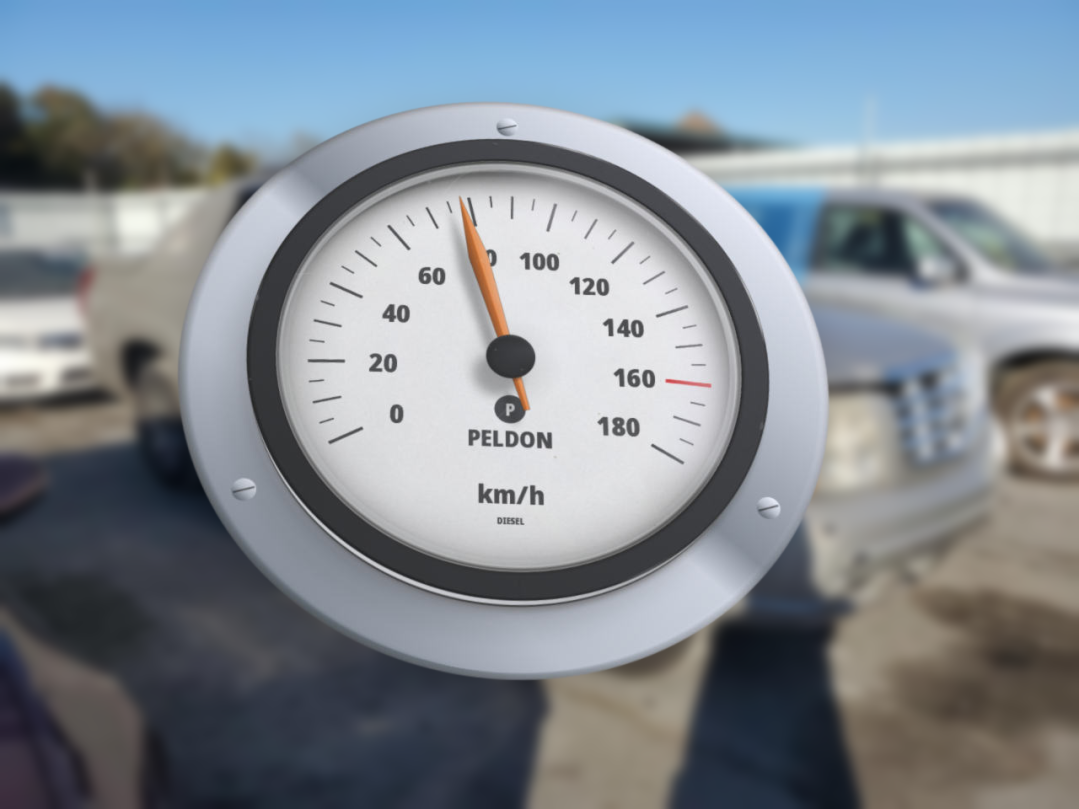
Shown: 77.5 km/h
